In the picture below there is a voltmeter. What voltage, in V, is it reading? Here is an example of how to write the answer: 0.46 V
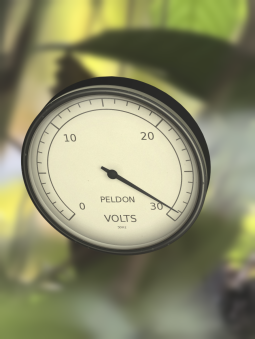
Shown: 29 V
